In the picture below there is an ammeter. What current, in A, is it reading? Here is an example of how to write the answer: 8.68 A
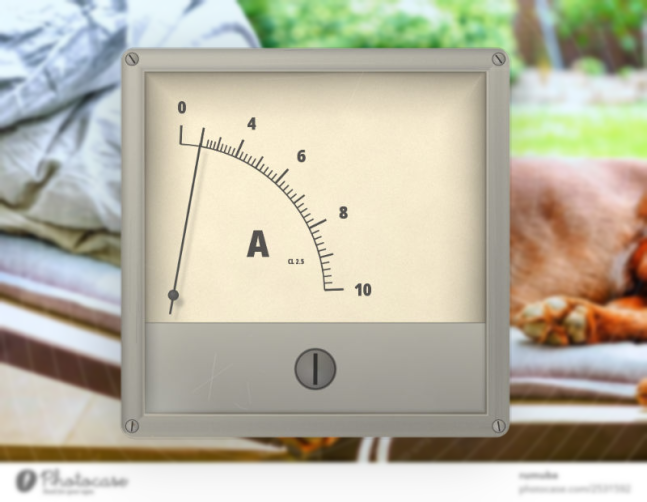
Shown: 2 A
